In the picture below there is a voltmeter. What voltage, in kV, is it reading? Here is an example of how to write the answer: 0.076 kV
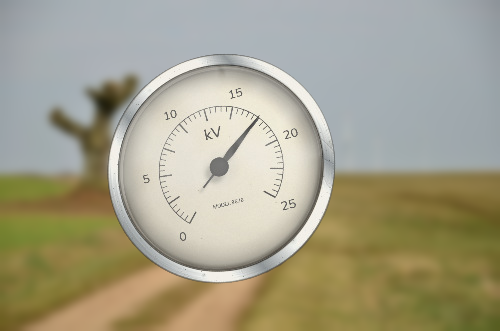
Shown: 17.5 kV
